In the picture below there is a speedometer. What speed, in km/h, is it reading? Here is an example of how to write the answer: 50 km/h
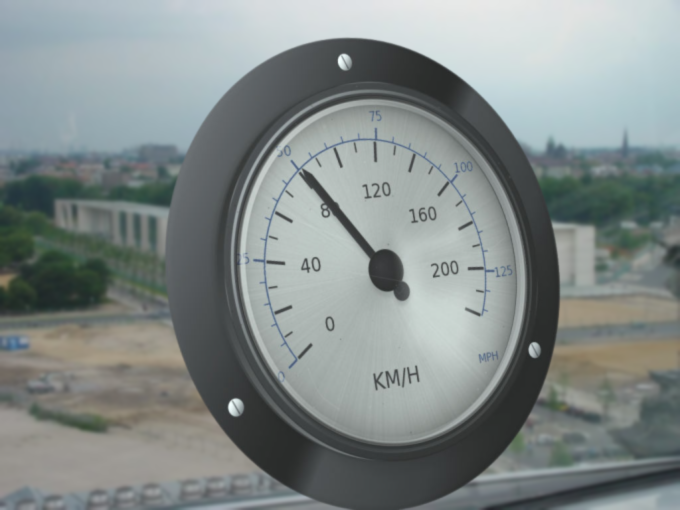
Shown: 80 km/h
